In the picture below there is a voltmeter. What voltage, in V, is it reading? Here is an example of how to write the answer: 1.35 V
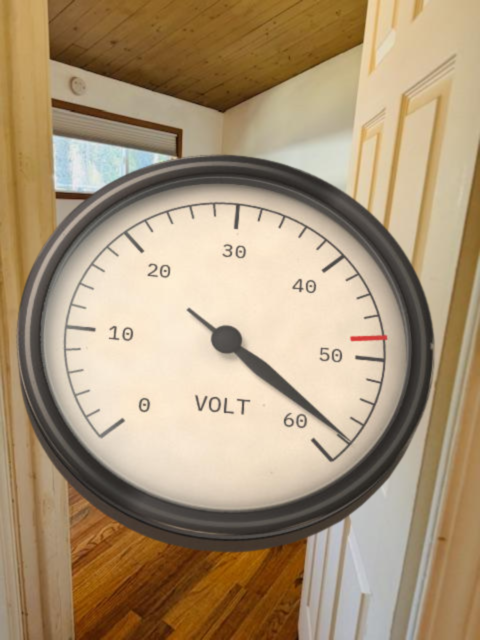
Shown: 58 V
